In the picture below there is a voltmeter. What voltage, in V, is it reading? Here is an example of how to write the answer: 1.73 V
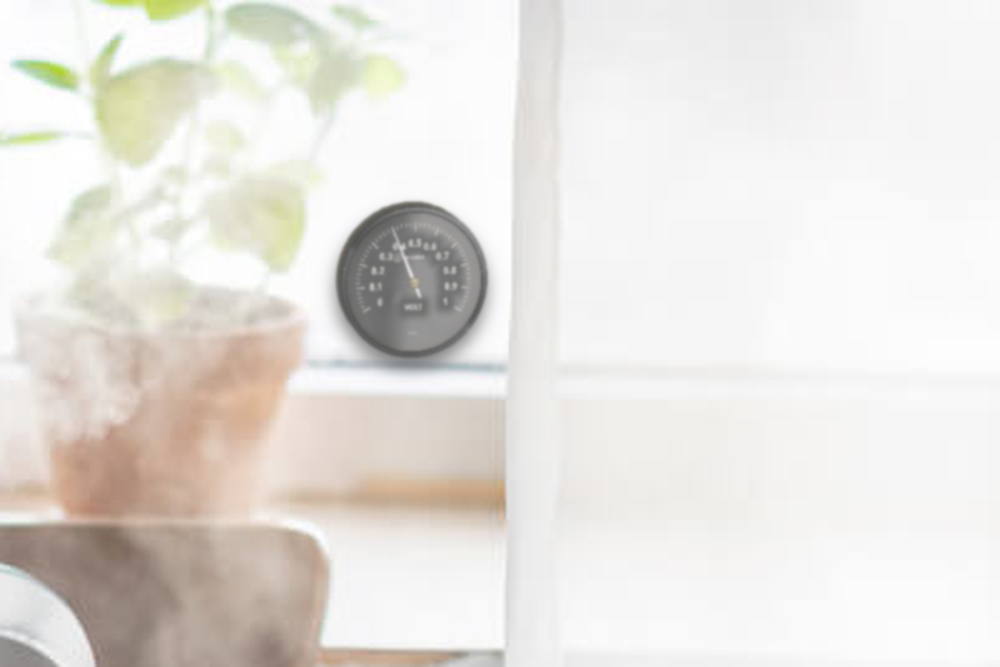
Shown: 0.4 V
